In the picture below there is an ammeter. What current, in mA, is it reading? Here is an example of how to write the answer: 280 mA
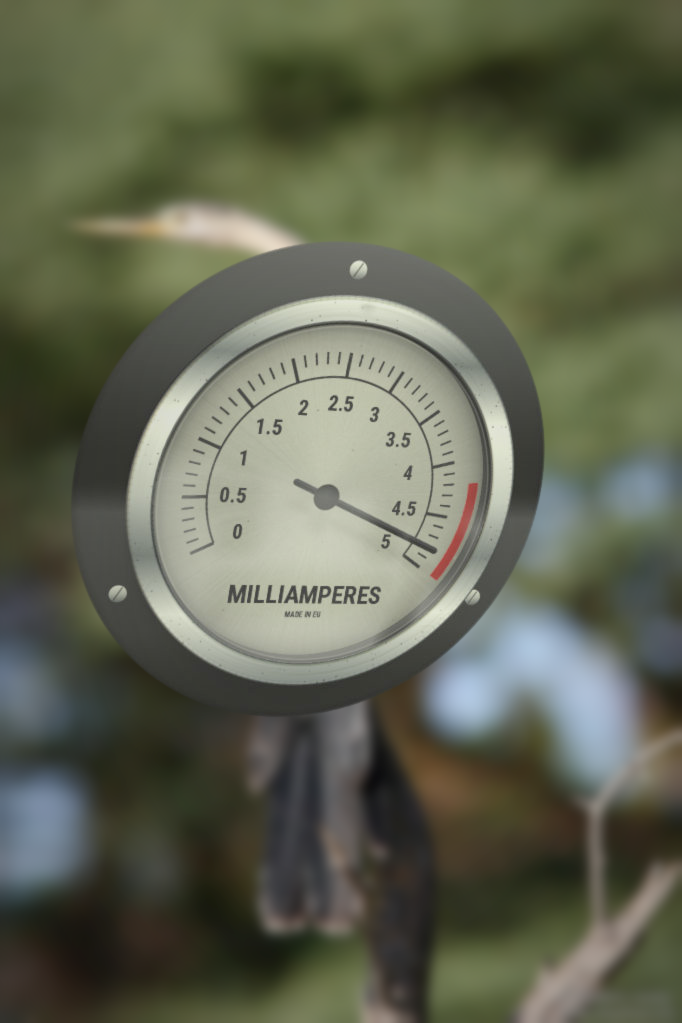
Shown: 4.8 mA
